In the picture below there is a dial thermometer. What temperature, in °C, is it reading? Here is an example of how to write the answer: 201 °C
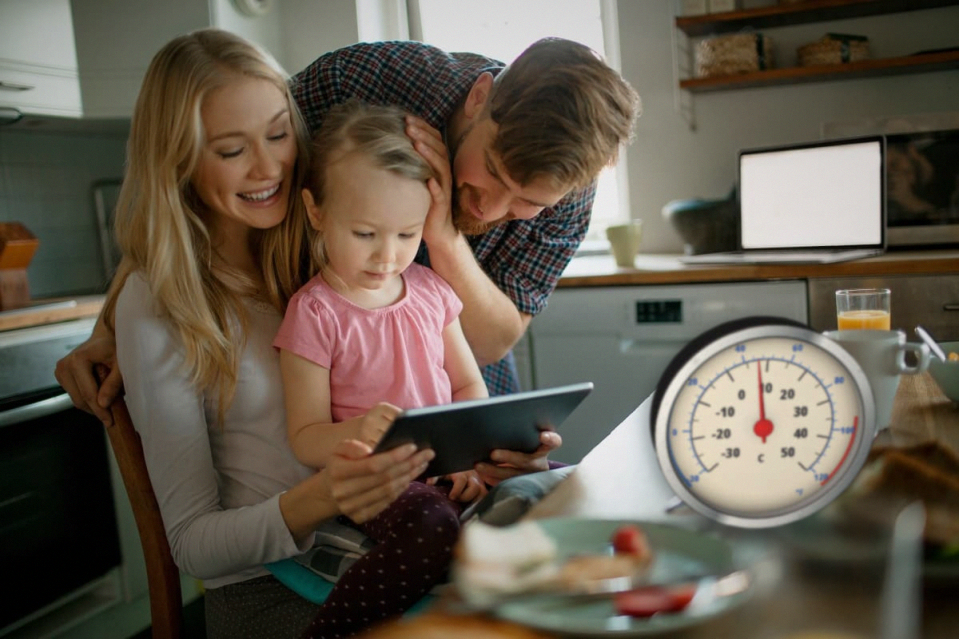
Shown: 7.5 °C
